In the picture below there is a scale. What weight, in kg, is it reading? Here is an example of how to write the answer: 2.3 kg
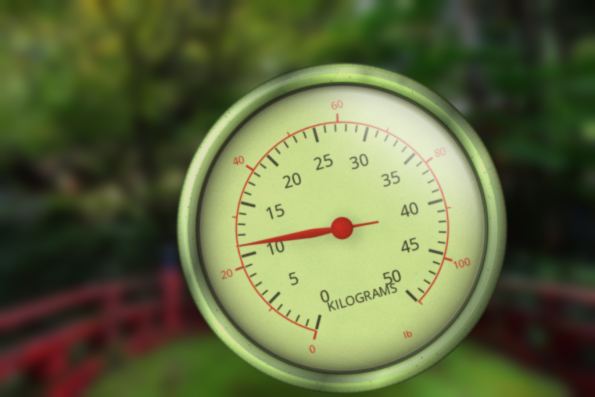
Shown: 11 kg
